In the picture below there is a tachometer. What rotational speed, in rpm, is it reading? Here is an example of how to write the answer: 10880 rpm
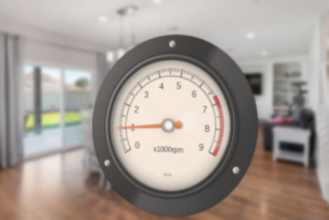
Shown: 1000 rpm
